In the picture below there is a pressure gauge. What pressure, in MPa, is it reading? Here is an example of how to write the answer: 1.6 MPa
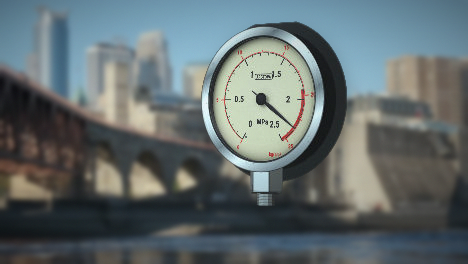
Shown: 2.3 MPa
